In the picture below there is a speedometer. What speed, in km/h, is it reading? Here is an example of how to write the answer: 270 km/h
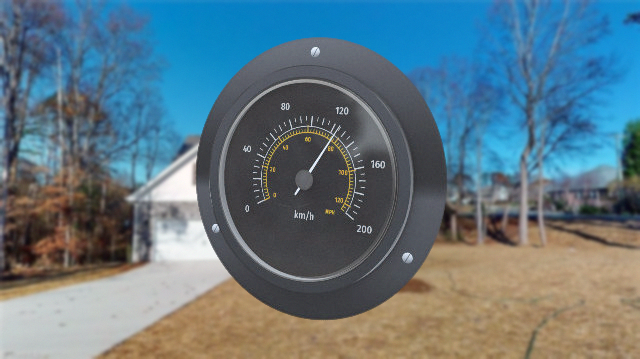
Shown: 125 km/h
